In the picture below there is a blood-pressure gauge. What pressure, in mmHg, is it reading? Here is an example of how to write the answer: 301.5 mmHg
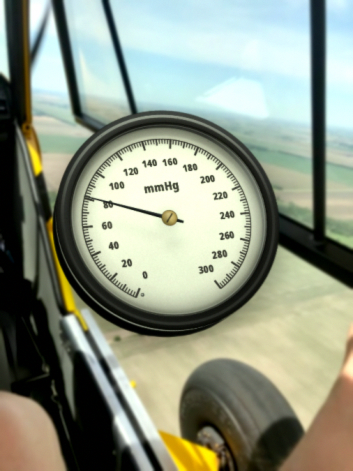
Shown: 80 mmHg
